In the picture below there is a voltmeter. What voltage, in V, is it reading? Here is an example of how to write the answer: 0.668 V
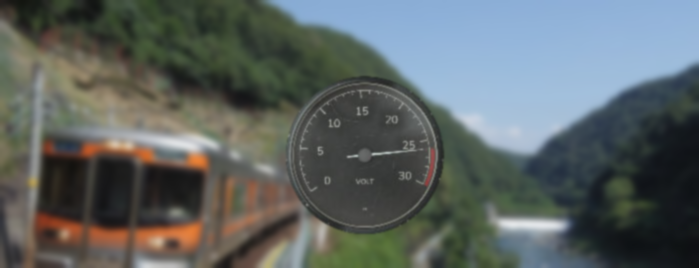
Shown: 26 V
